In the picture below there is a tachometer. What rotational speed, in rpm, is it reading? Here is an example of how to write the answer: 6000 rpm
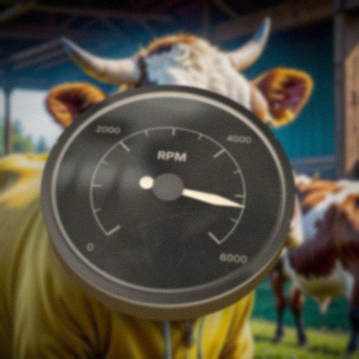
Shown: 5250 rpm
